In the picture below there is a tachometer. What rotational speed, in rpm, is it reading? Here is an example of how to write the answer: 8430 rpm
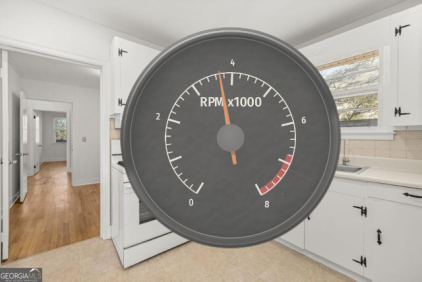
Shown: 3700 rpm
